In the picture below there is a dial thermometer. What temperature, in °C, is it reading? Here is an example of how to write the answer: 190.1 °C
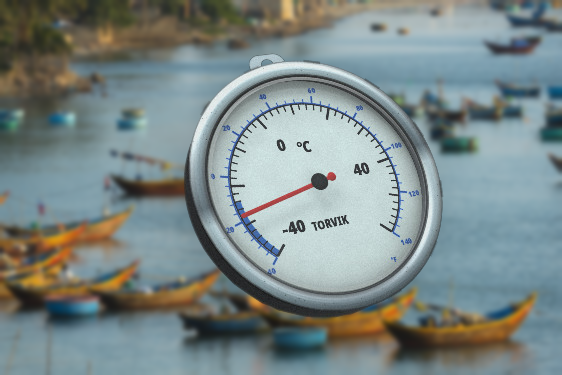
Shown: -28 °C
